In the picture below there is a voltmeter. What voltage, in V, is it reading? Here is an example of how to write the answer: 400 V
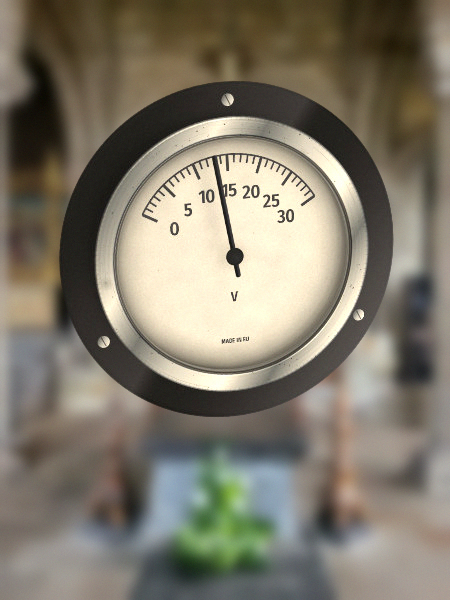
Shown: 13 V
